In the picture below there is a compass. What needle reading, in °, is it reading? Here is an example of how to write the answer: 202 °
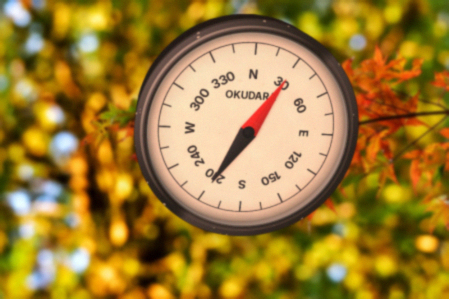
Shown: 30 °
